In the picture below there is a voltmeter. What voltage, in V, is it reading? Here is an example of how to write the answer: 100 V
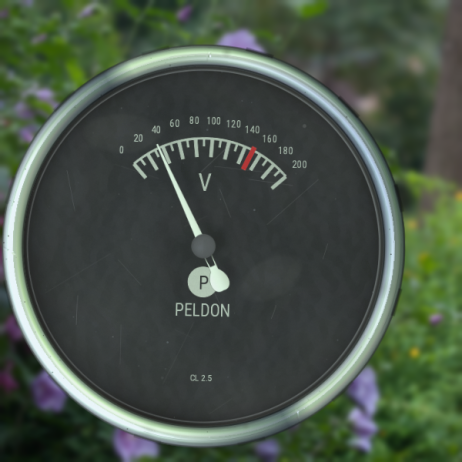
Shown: 35 V
